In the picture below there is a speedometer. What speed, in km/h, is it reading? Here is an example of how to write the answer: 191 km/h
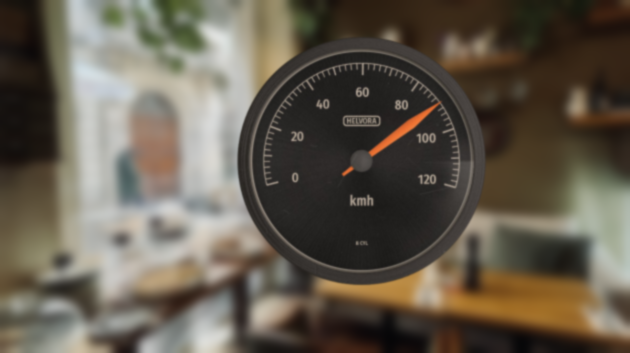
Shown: 90 km/h
